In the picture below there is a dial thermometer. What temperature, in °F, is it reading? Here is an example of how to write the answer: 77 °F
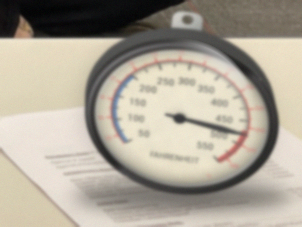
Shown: 475 °F
